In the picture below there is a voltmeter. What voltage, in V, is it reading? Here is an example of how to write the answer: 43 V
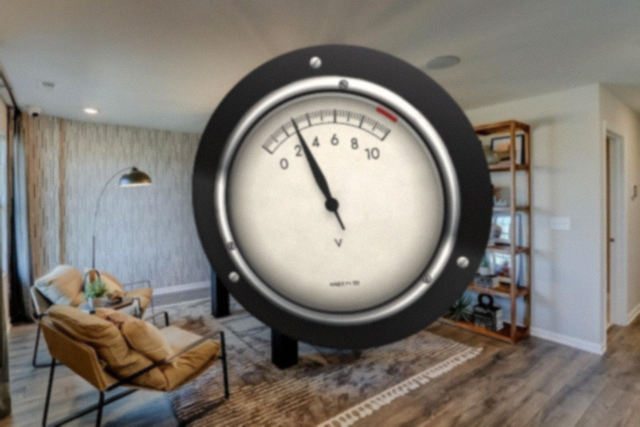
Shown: 3 V
